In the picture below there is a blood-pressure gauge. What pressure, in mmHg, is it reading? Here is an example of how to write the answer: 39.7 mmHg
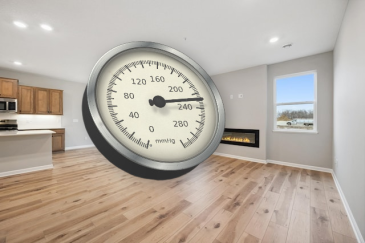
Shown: 230 mmHg
